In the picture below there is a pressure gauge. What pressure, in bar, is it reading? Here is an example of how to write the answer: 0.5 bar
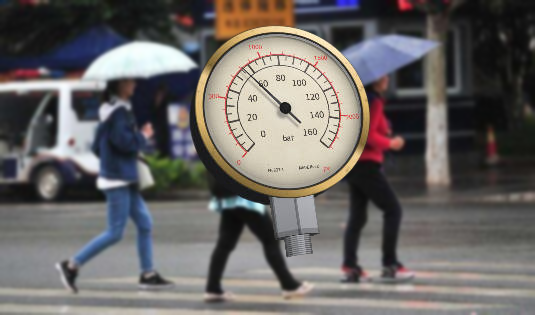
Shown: 55 bar
